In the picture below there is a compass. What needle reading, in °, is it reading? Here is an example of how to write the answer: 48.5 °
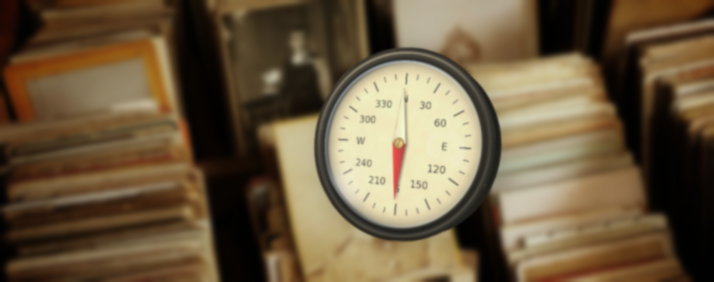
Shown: 180 °
